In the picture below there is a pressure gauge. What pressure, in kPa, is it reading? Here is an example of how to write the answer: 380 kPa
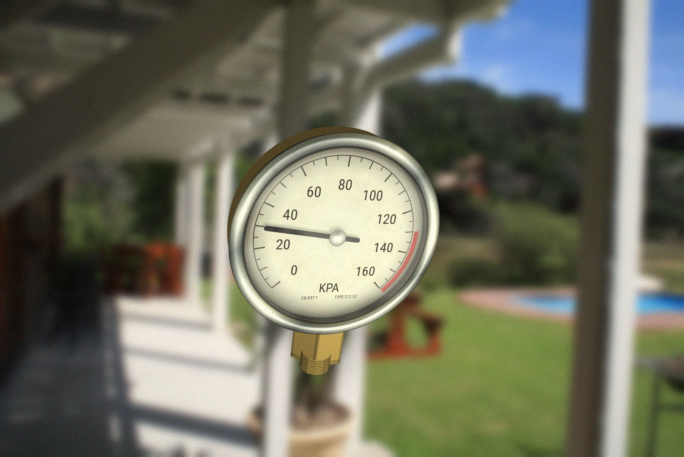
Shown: 30 kPa
